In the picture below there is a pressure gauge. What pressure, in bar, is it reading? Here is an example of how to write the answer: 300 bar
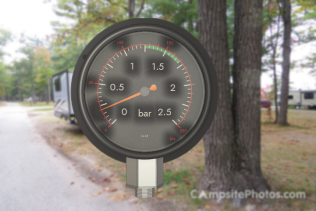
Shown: 0.2 bar
